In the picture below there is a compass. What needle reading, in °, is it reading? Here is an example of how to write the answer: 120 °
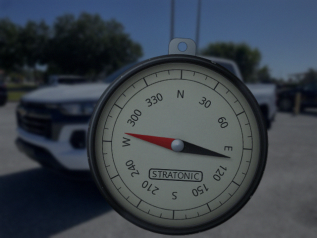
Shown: 280 °
